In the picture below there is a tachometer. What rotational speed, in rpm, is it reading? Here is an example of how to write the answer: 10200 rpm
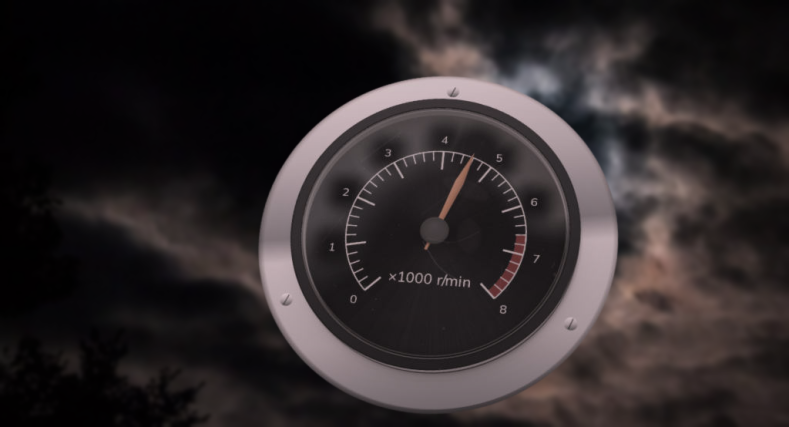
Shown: 4600 rpm
